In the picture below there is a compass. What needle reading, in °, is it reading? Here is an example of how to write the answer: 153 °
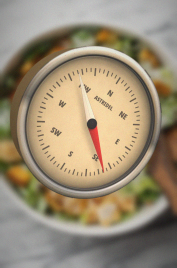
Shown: 130 °
